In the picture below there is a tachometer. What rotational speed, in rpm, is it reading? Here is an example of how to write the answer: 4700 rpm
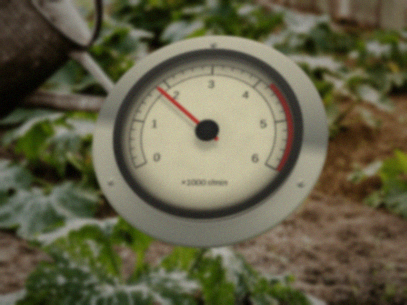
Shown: 1800 rpm
